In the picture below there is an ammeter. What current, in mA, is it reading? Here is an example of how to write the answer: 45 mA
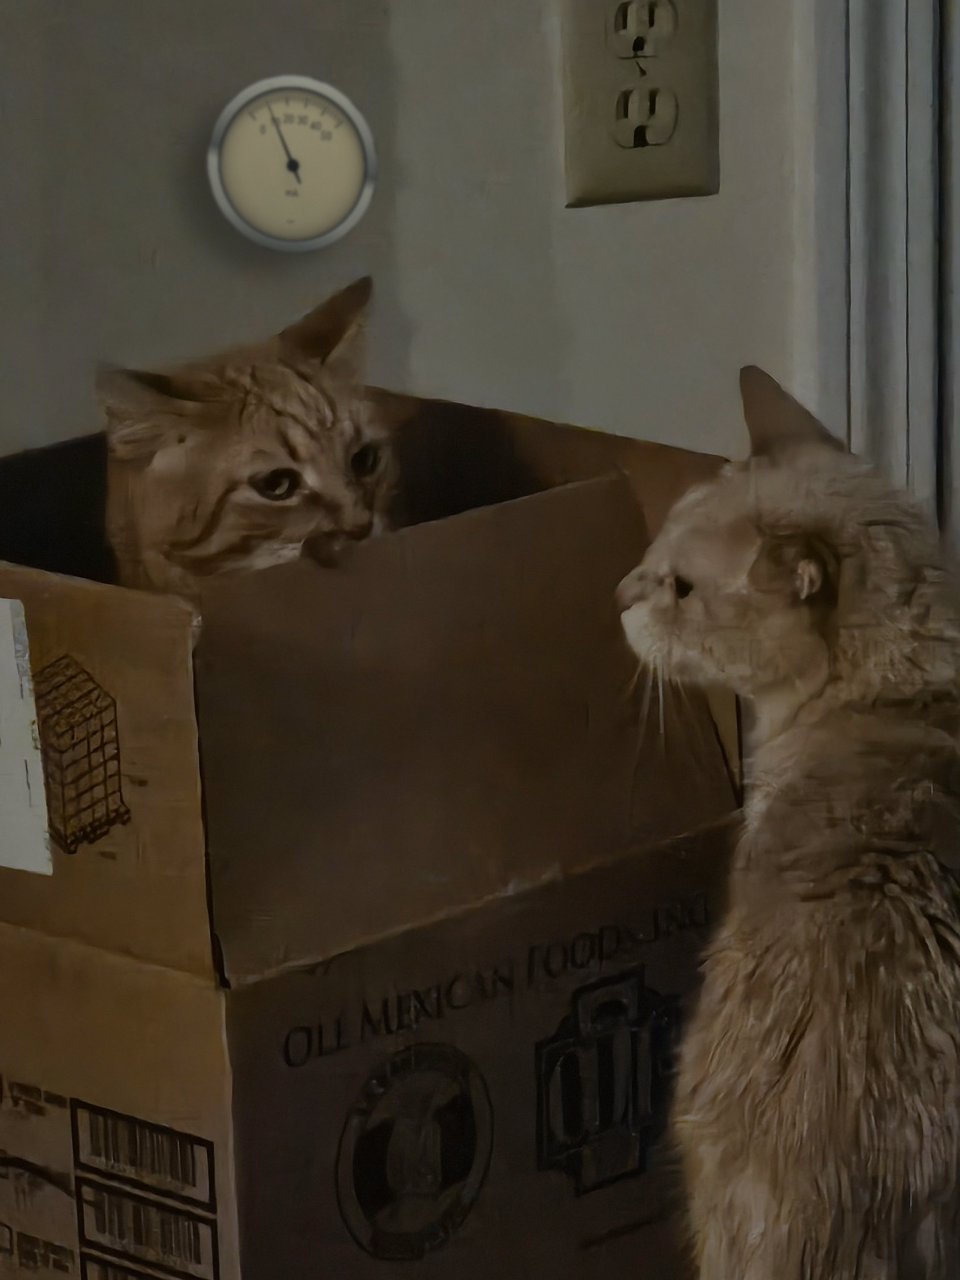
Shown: 10 mA
